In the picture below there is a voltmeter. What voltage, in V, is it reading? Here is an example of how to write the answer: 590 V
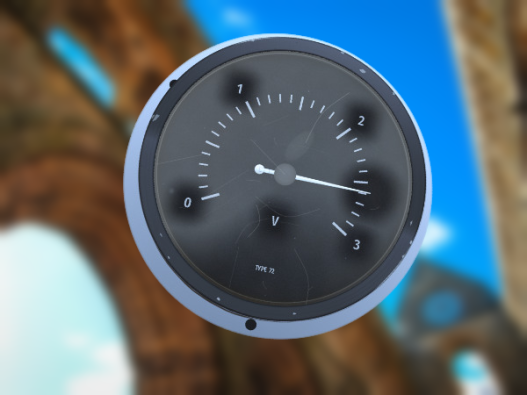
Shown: 2.6 V
